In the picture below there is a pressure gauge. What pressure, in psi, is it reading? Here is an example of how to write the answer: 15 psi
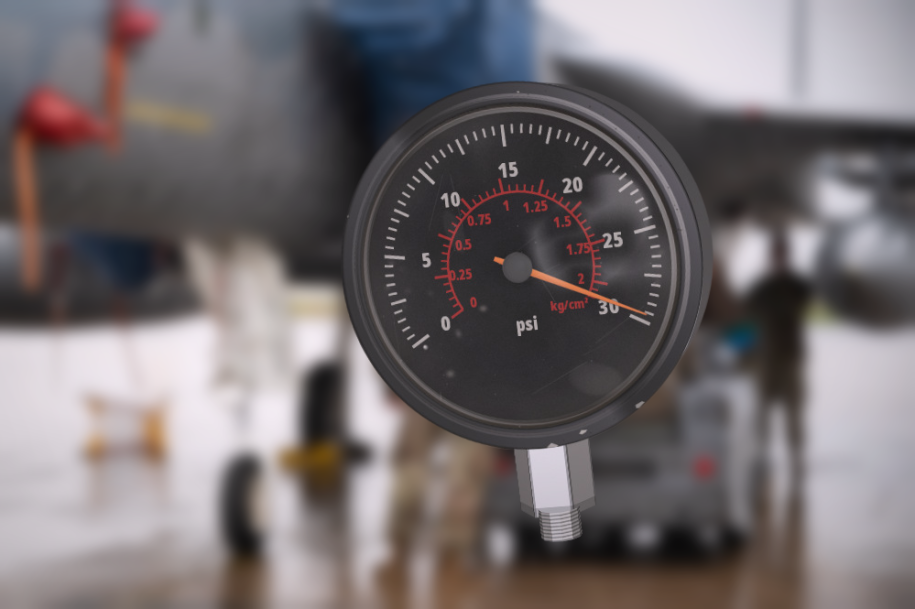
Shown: 29.5 psi
